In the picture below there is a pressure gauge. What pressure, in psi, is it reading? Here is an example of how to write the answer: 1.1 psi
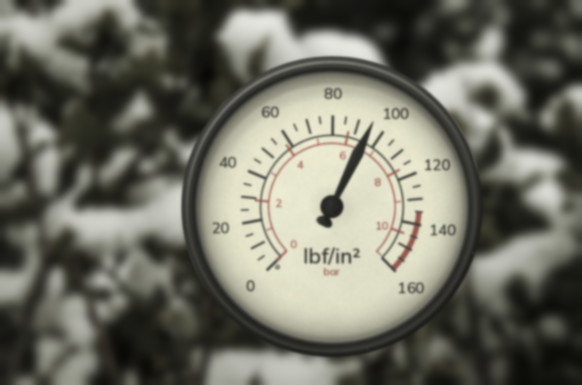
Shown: 95 psi
